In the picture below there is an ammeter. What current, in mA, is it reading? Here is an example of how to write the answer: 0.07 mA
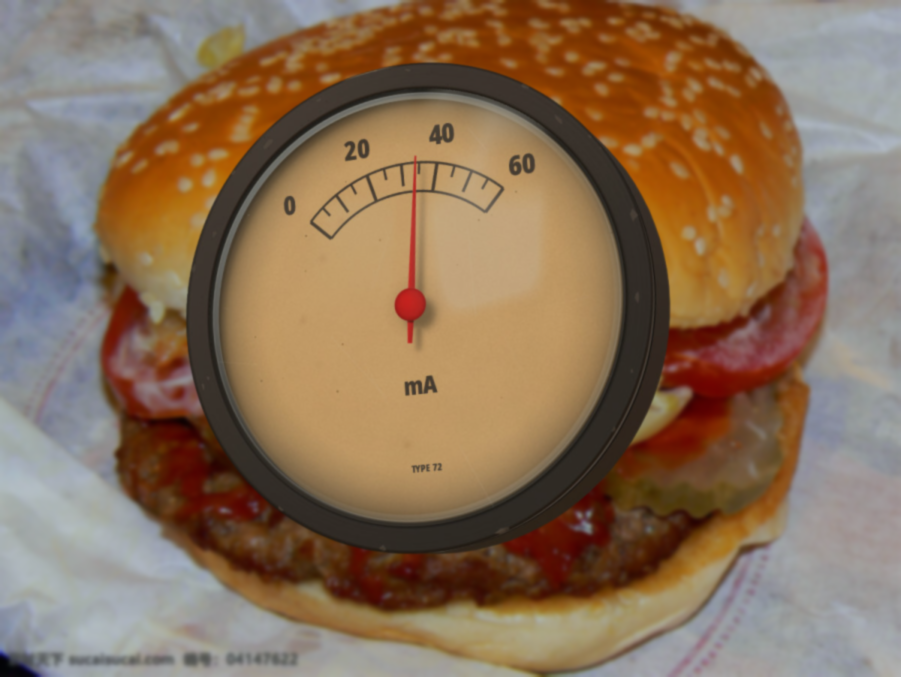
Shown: 35 mA
